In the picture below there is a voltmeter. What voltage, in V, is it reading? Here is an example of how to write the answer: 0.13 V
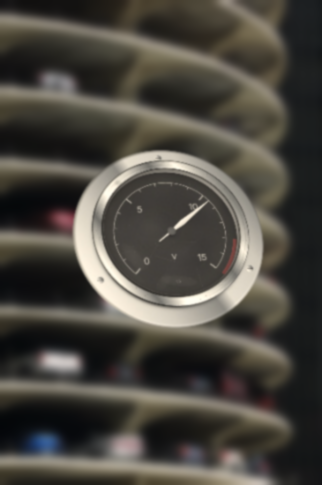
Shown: 10.5 V
